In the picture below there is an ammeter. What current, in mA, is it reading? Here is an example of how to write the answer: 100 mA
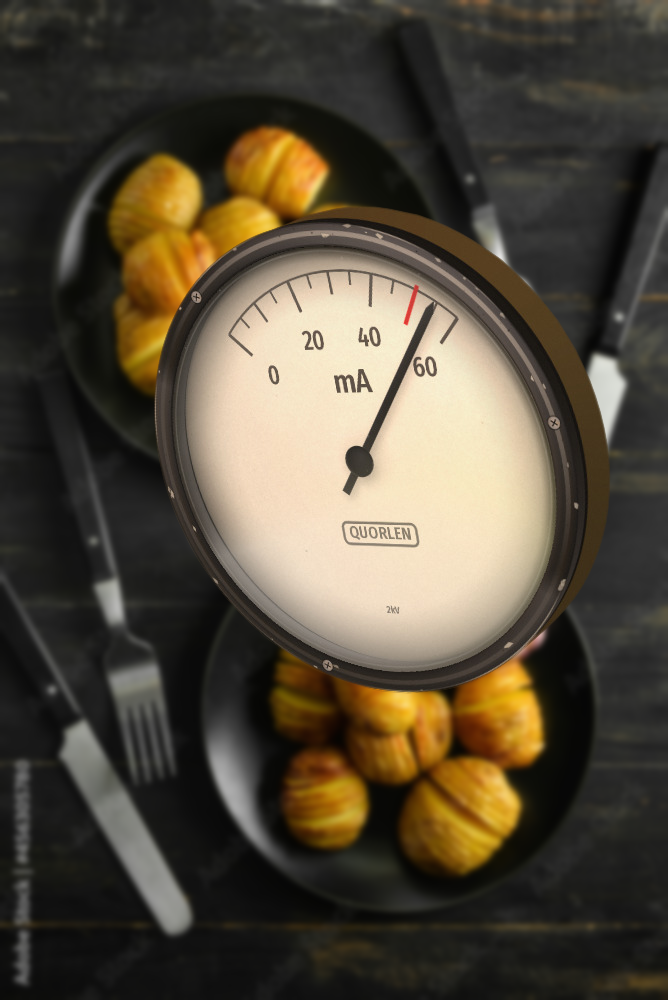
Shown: 55 mA
